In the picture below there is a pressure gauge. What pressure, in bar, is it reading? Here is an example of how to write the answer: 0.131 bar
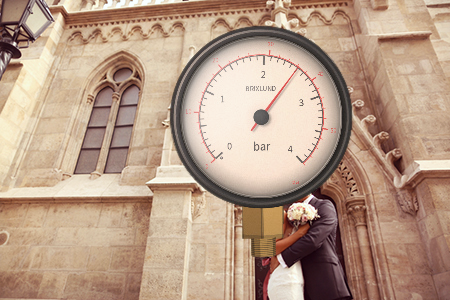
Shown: 2.5 bar
